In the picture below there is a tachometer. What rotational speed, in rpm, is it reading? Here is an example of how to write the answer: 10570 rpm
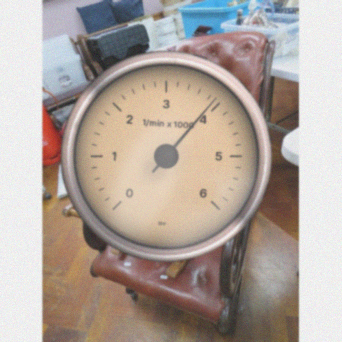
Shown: 3900 rpm
